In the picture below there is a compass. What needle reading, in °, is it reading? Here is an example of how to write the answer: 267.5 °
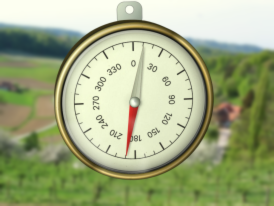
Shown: 190 °
